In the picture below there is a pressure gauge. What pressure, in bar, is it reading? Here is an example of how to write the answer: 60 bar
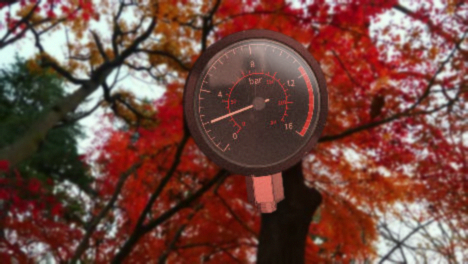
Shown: 2 bar
